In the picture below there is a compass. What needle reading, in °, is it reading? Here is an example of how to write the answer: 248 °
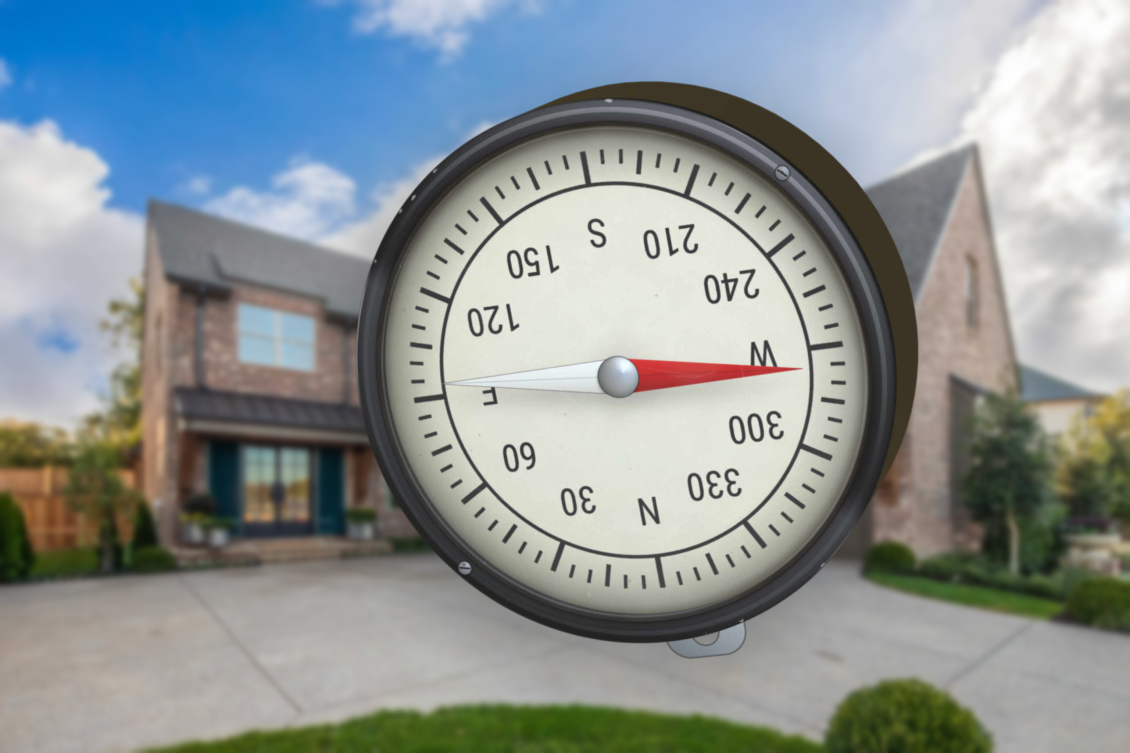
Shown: 275 °
